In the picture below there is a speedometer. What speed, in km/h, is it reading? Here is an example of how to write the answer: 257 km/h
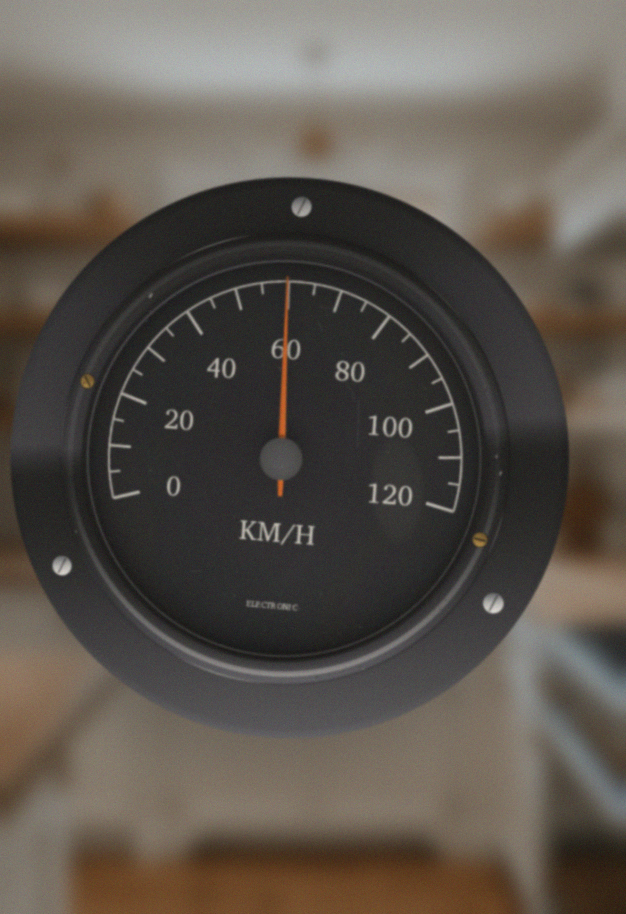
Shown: 60 km/h
